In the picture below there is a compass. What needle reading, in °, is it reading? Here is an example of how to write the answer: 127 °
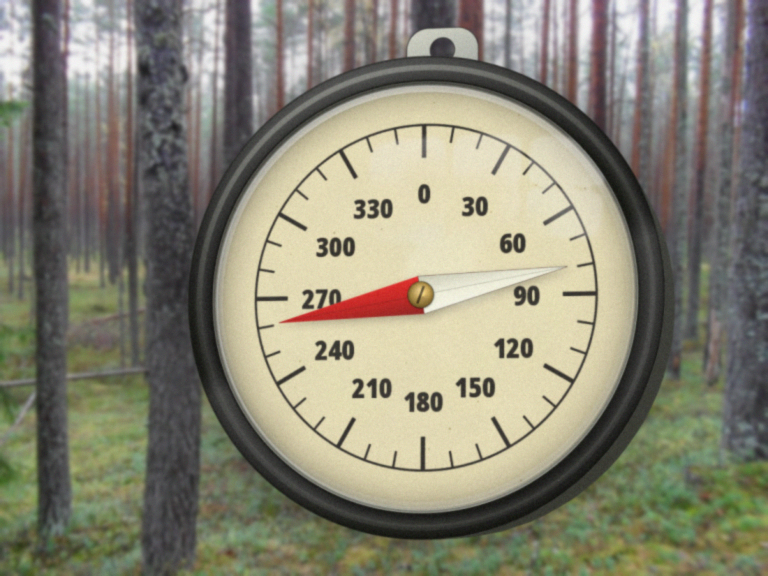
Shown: 260 °
